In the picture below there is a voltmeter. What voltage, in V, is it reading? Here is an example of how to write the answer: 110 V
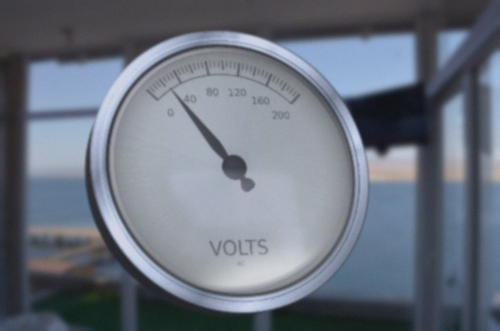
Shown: 20 V
